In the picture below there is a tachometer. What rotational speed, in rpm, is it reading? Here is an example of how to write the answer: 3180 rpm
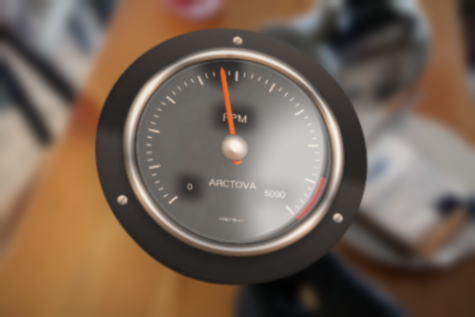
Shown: 2300 rpm
